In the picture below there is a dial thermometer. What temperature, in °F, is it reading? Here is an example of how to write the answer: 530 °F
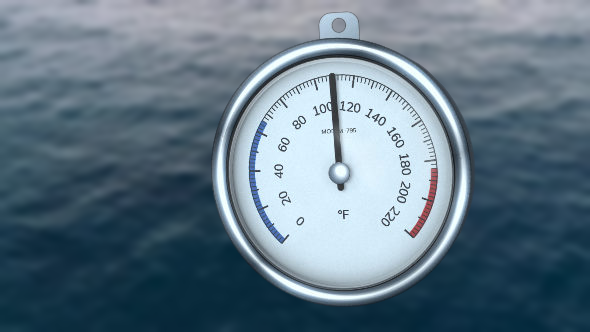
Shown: 110 °F
